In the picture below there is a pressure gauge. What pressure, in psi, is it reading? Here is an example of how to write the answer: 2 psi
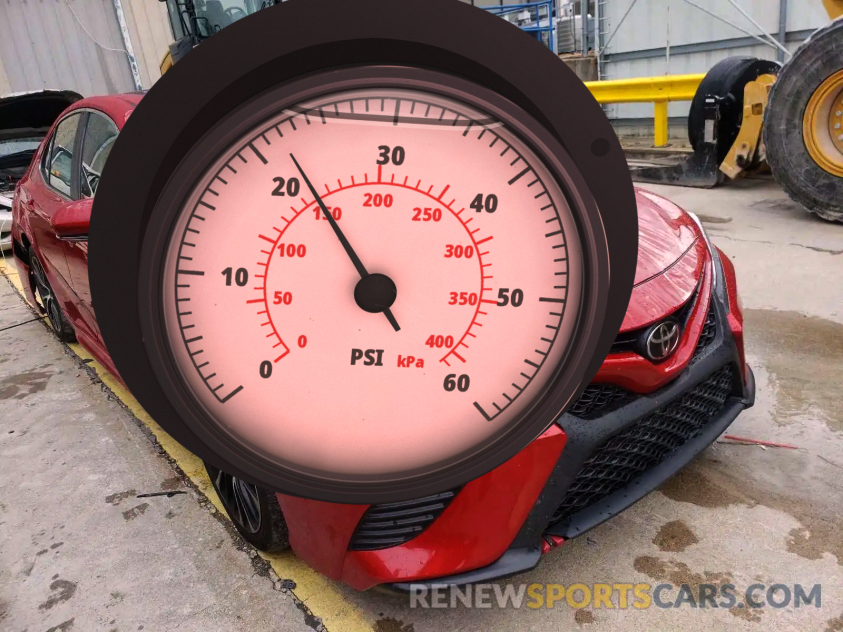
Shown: 22 psi
